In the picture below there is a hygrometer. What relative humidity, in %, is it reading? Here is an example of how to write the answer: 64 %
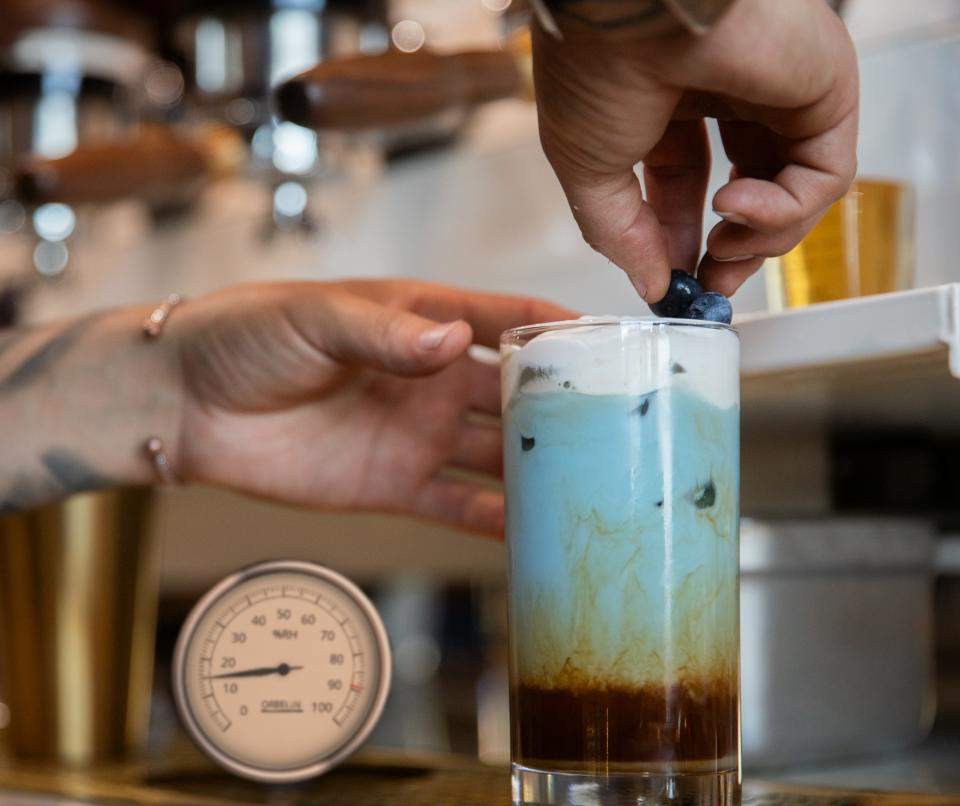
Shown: 15 %
